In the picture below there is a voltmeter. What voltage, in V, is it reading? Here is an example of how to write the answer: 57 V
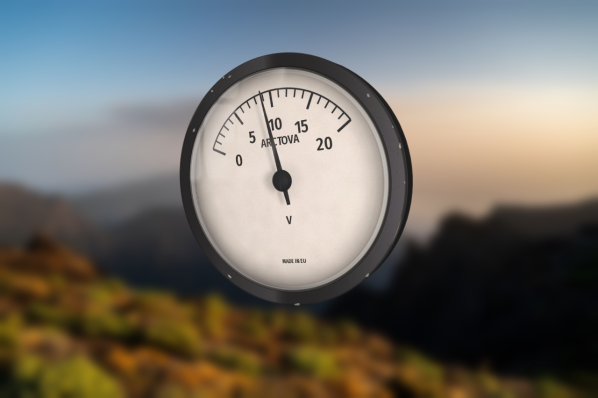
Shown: 9 V
